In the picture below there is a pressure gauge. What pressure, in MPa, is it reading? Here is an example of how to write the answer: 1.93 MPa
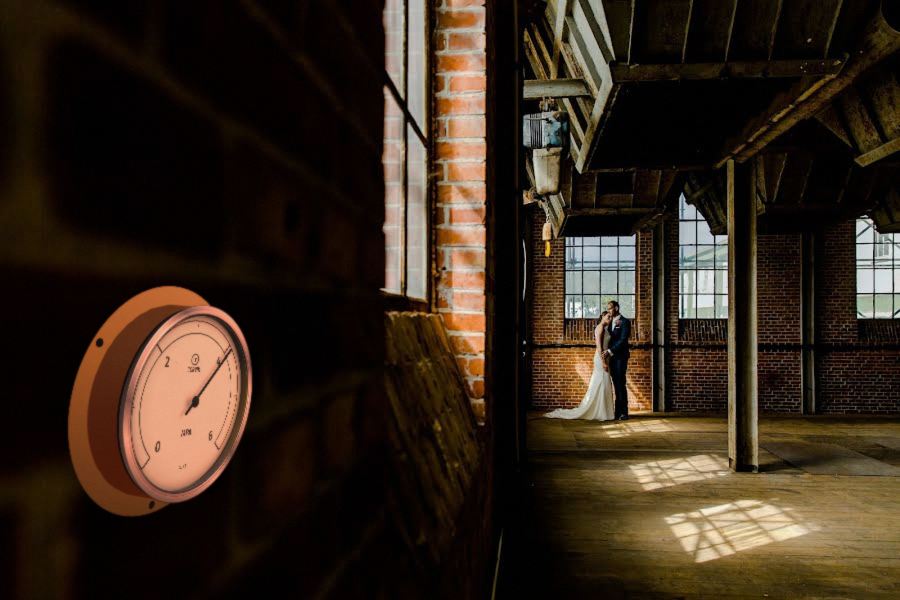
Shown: 4 MPa
